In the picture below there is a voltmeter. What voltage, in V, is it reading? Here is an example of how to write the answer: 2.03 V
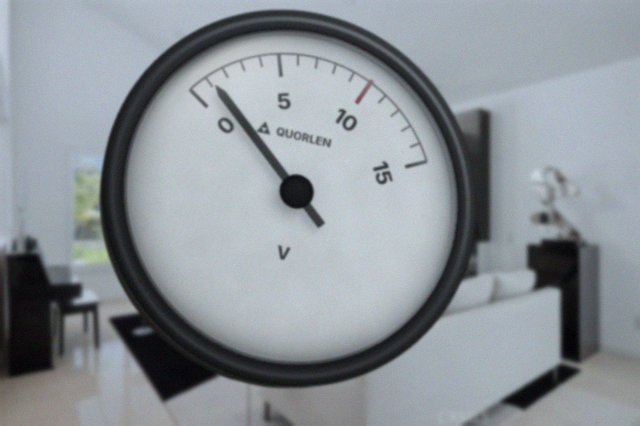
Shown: 1 V
